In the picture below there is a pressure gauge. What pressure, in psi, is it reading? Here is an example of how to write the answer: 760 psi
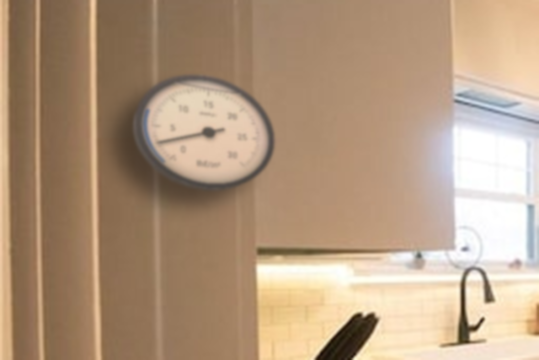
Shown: 2.5 psi
